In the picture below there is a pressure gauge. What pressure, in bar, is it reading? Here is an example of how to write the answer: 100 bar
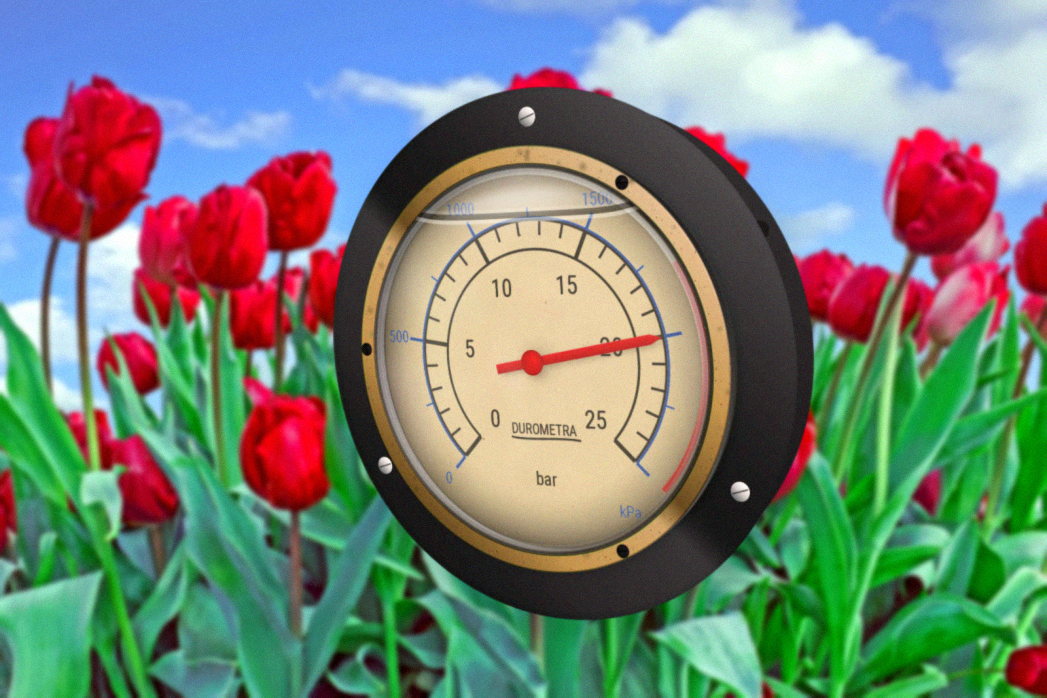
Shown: 20 bar
